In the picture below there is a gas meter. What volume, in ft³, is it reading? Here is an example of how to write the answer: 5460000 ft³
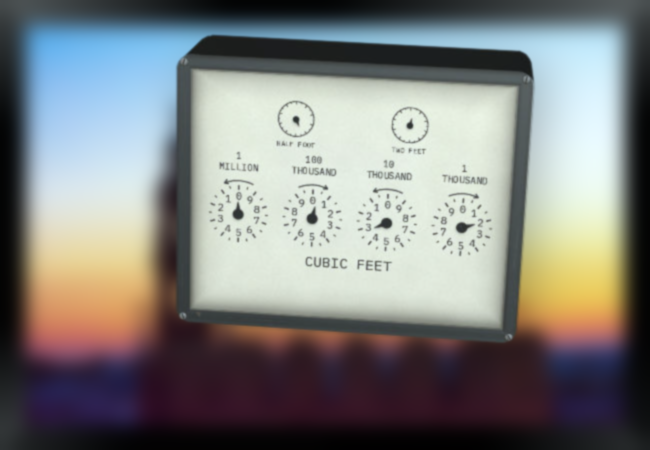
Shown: 3200 ft³
